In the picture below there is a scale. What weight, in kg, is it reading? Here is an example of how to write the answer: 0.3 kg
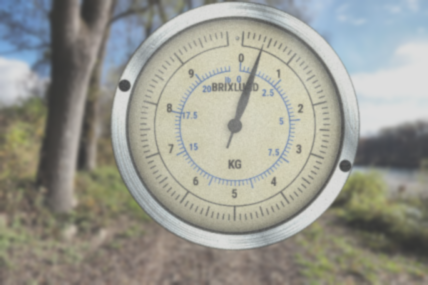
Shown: 0.4 kg
